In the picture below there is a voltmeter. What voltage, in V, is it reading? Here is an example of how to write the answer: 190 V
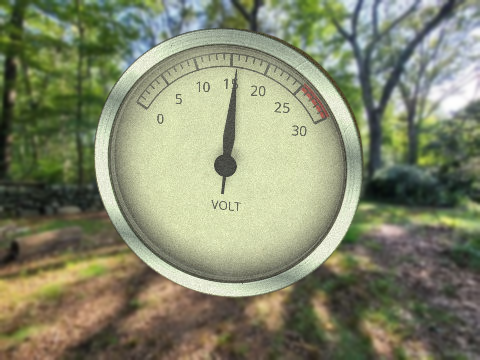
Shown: 16 V
